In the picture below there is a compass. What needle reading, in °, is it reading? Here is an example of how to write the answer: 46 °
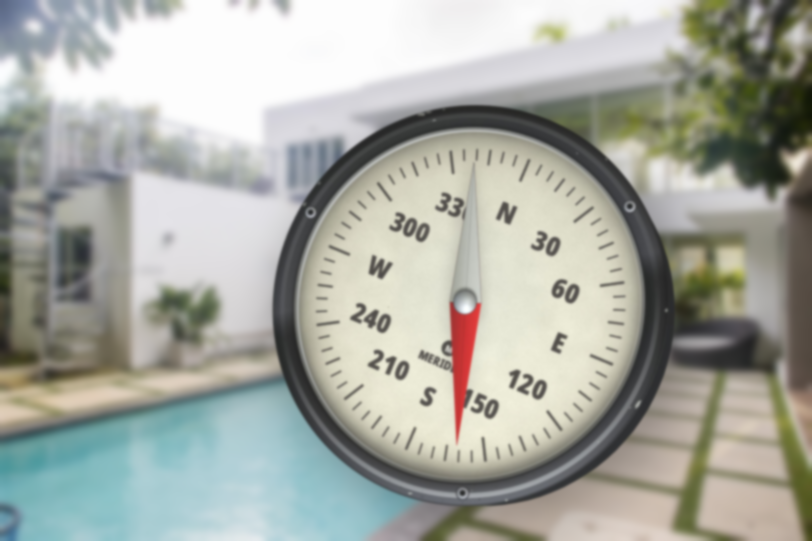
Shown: 160 °
